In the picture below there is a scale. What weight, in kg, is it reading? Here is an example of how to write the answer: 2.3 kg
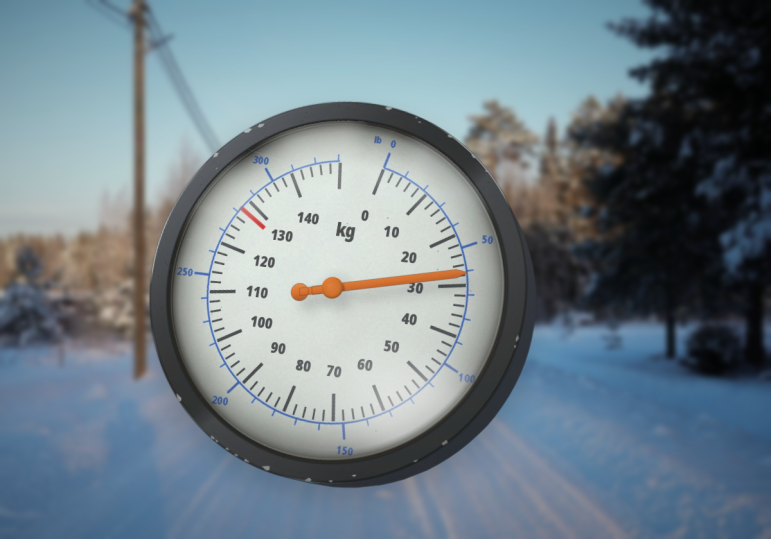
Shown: 28 kg
